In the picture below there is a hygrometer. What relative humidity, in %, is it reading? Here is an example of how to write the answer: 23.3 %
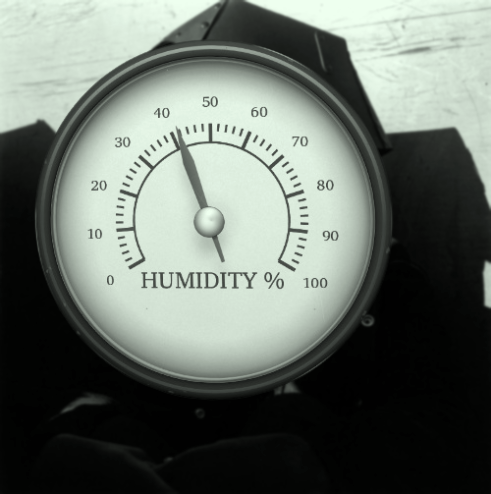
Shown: 42 %
